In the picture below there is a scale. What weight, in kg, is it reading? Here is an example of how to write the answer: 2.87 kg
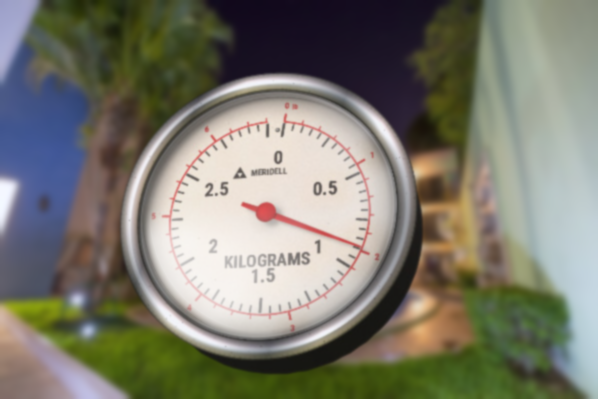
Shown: 0.9 kg
